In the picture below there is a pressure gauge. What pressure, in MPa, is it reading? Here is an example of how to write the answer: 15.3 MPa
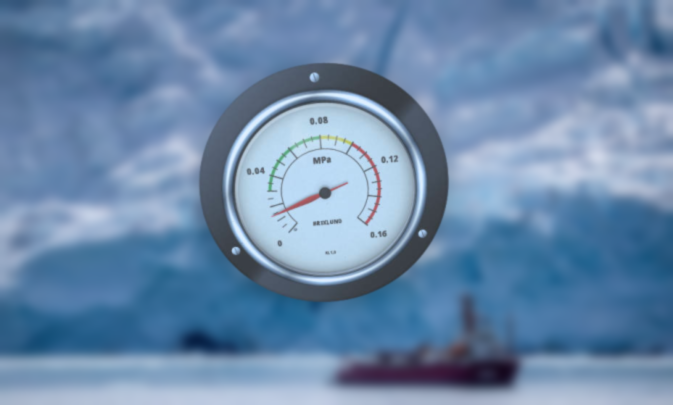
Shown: 0.015 MPa
